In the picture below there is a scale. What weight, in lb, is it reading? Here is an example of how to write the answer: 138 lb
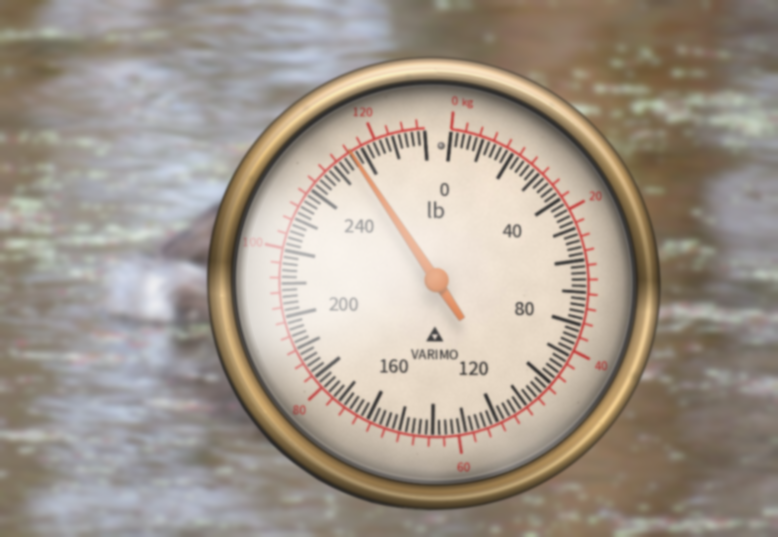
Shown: 256 lb
